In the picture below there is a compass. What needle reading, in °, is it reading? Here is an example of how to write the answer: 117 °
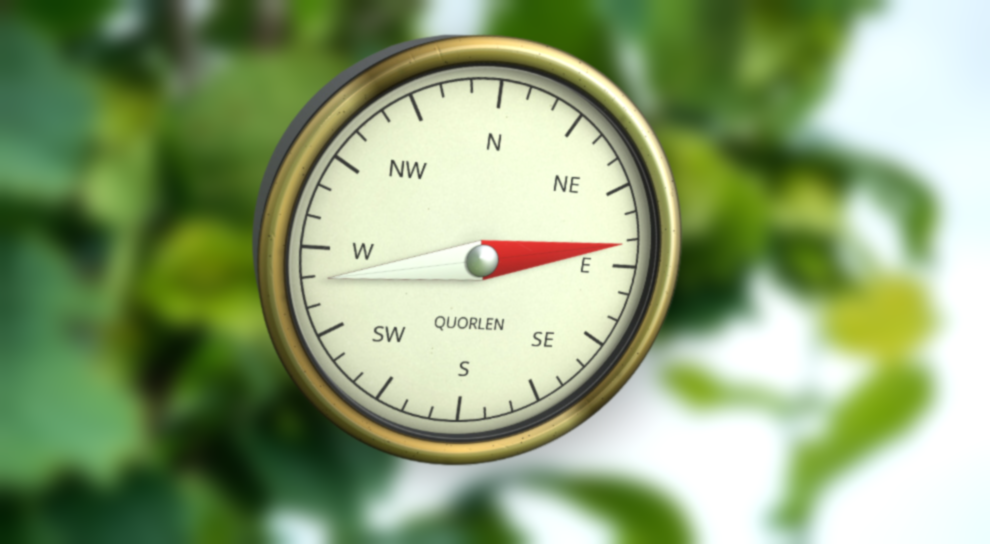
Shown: 80 °
